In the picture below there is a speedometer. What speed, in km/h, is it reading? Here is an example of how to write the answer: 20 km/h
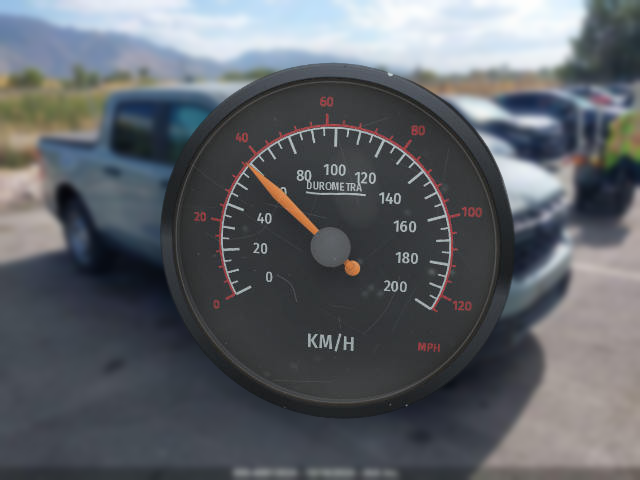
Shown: 60 km/h
